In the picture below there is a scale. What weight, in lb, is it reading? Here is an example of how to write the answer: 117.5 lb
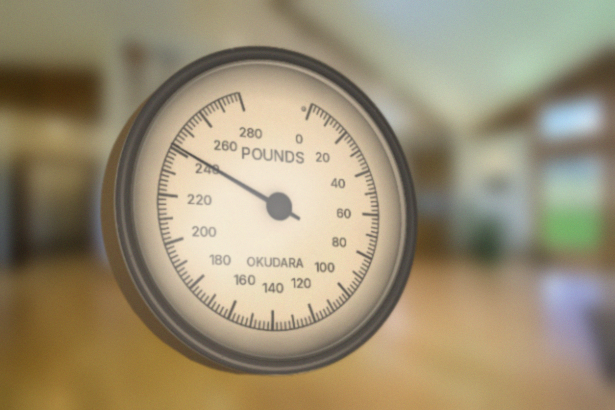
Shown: 240 lb
